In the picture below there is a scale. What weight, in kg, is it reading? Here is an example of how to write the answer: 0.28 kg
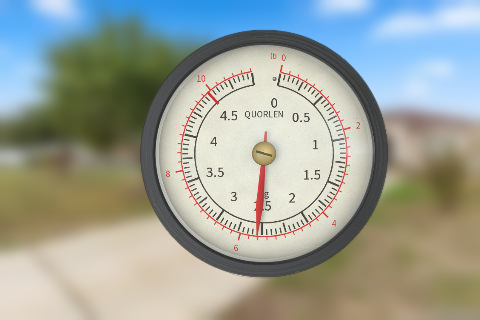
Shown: 2.55 kg
